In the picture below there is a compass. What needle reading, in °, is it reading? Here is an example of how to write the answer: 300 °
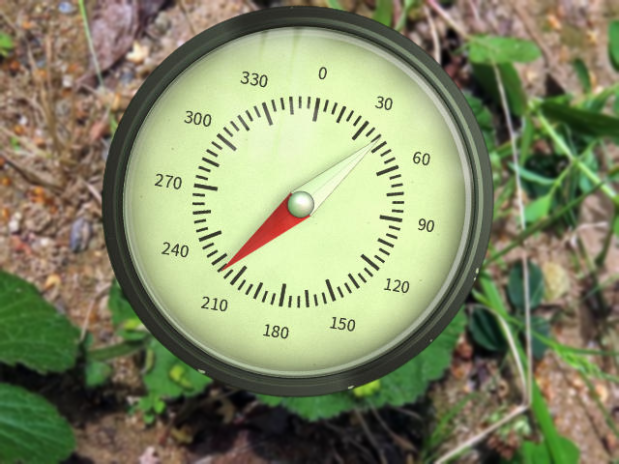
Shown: 220 °
